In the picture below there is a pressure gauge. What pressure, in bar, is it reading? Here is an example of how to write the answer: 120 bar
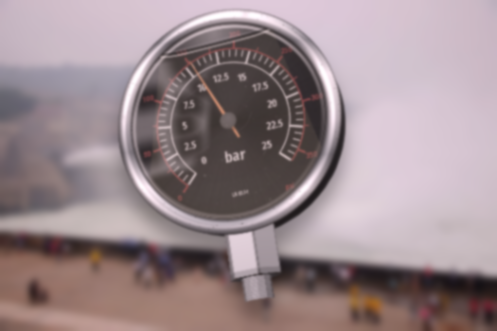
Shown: 10.5 bar
